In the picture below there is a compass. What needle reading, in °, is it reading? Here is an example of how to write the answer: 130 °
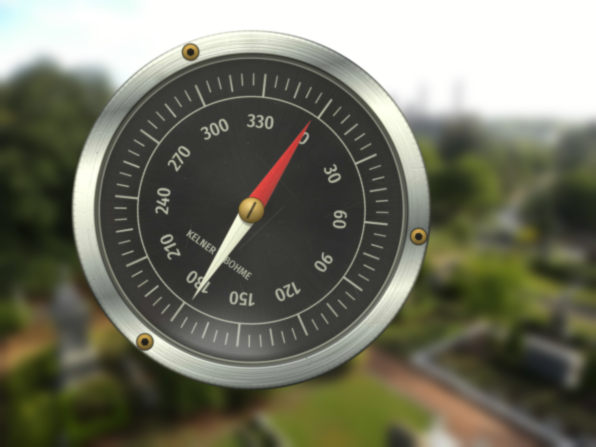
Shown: 357.5 °
